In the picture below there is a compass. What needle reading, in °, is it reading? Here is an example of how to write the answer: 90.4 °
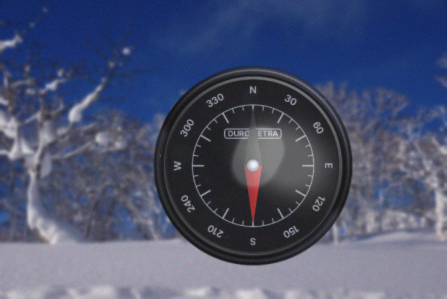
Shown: 180 °
